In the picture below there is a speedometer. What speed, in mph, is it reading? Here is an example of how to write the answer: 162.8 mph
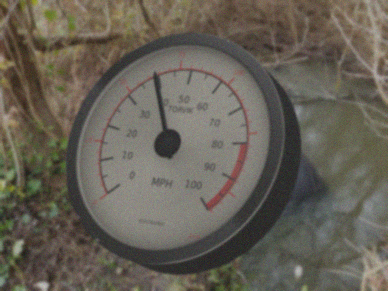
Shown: 40 mph
